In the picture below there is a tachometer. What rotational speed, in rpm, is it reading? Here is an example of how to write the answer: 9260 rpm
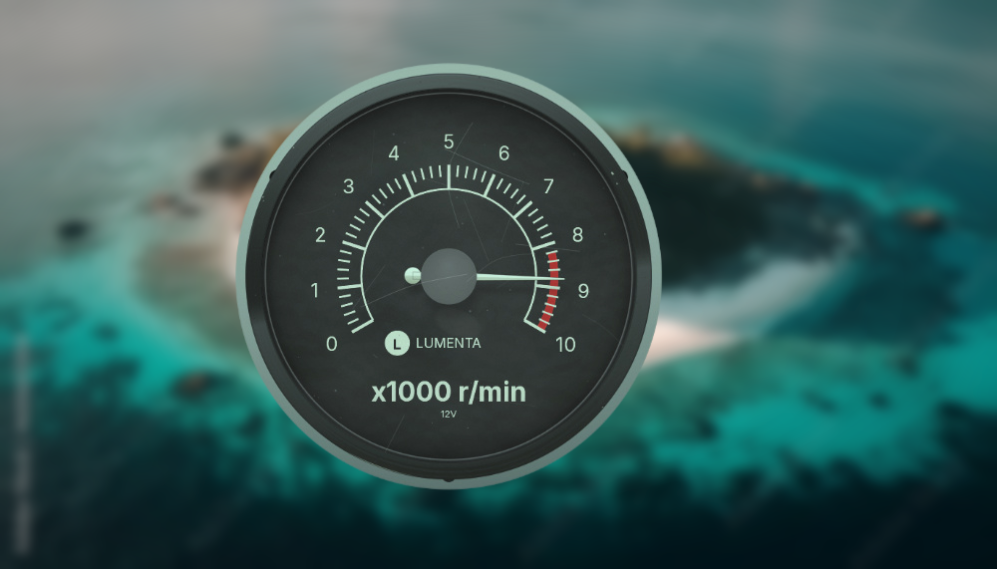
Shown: 8800 rpm
